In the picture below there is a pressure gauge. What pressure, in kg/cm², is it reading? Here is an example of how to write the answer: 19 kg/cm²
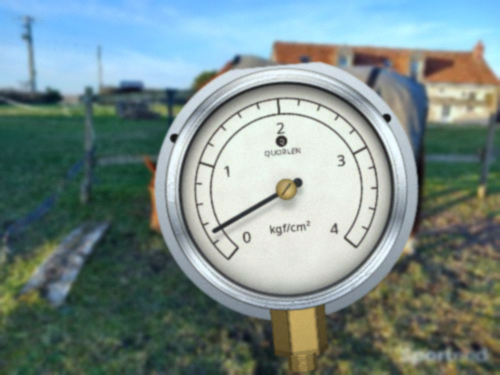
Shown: 0.3 kg/cm²
